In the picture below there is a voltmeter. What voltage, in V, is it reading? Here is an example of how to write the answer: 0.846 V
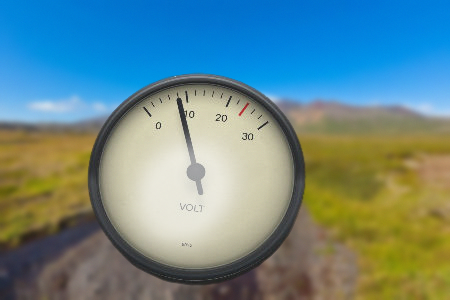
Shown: 8 V
